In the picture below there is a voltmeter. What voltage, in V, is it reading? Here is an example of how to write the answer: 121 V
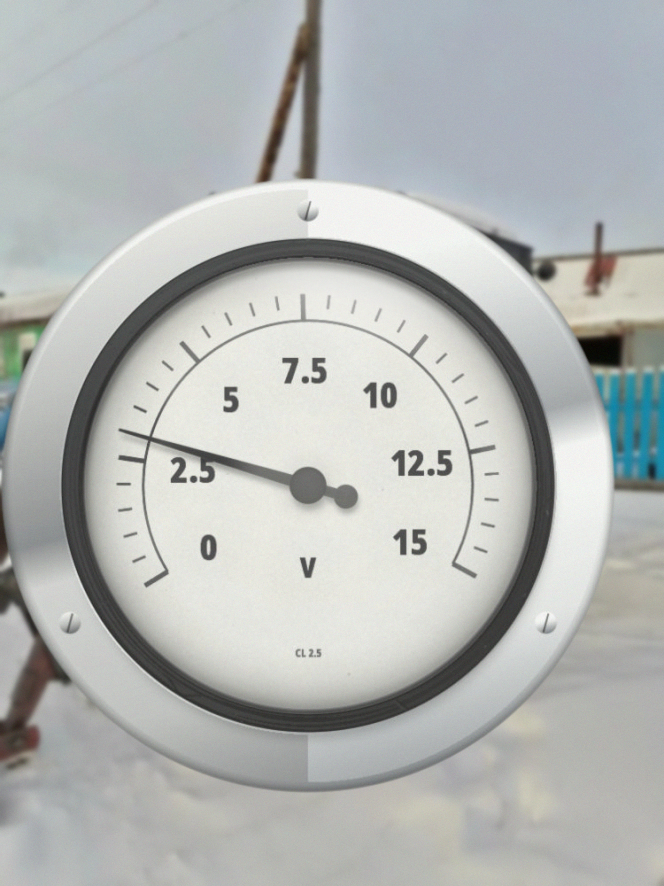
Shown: 3 V
